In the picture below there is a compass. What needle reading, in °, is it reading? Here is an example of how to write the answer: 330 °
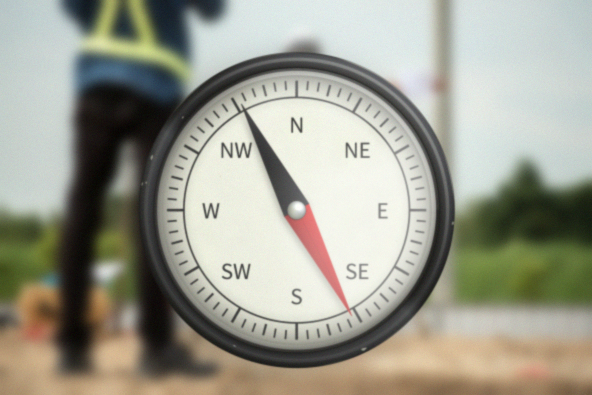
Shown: 152.5 °
